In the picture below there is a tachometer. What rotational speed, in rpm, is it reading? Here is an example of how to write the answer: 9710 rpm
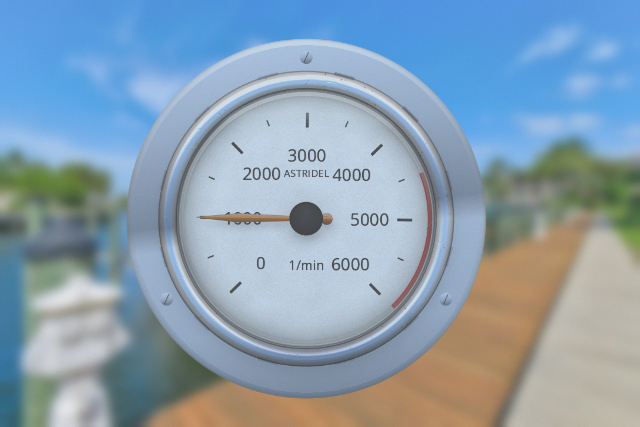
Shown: 1000 rpm
